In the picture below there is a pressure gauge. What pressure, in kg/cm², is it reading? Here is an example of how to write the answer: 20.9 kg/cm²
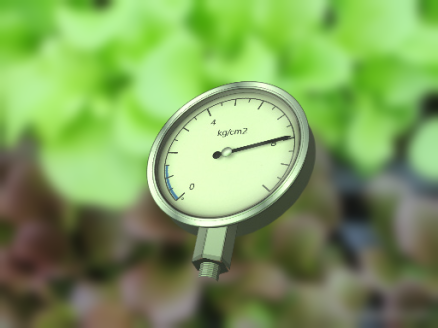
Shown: 8 kg/cm²
